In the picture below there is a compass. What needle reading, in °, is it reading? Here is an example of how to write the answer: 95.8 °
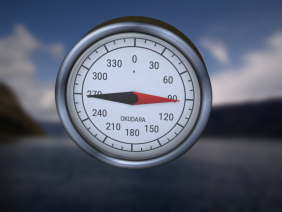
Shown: 90 °
